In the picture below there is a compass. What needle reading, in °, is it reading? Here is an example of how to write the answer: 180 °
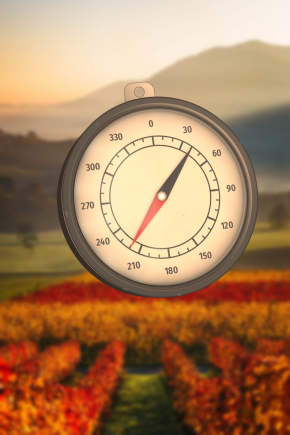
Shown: 220 °
